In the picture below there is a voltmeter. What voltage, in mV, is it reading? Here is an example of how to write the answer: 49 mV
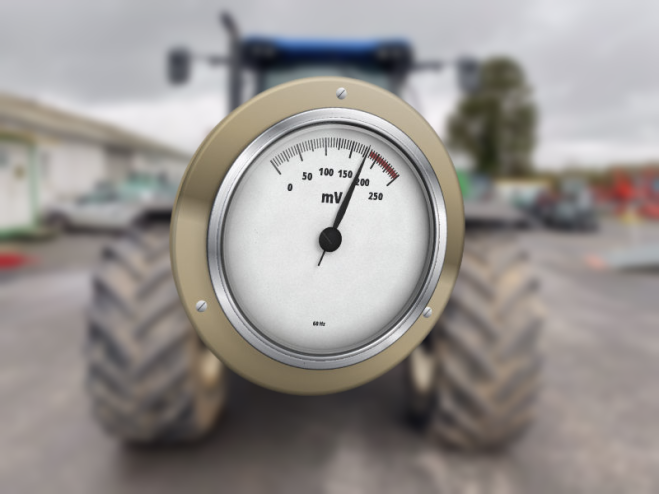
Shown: 175 mV
